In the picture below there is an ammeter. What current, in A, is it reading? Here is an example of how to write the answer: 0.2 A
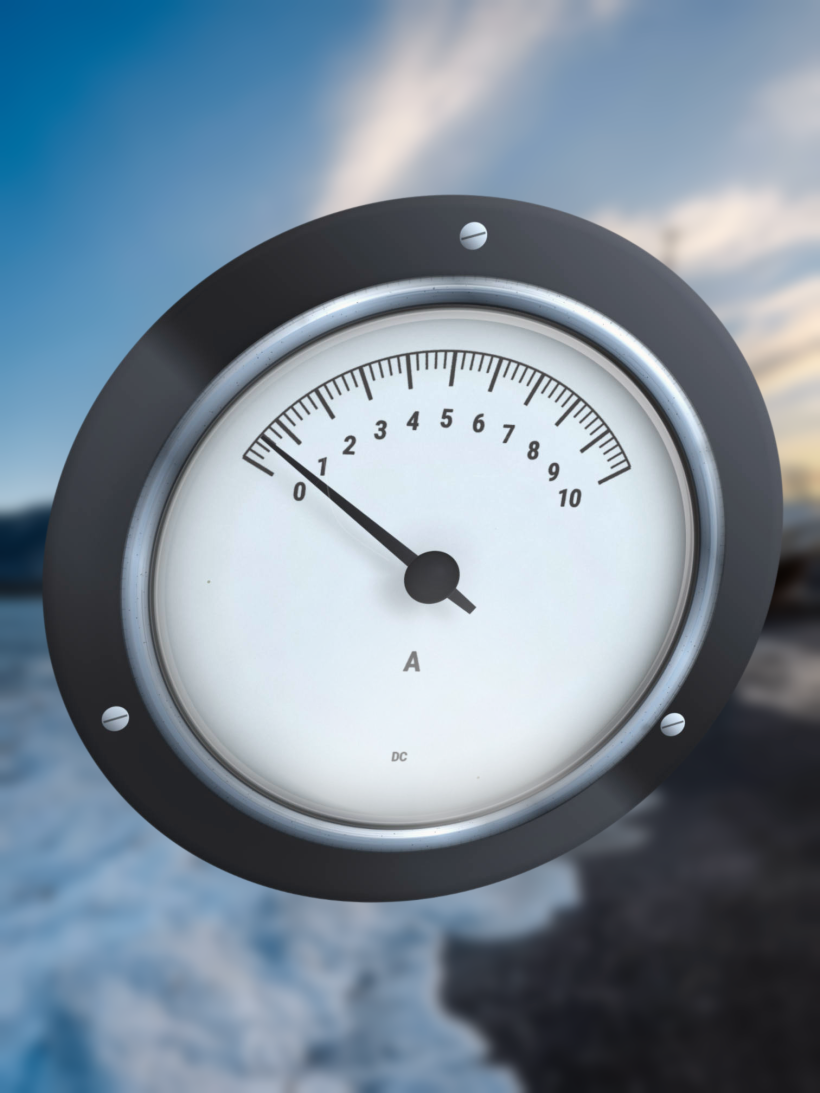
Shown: 0.6 A
